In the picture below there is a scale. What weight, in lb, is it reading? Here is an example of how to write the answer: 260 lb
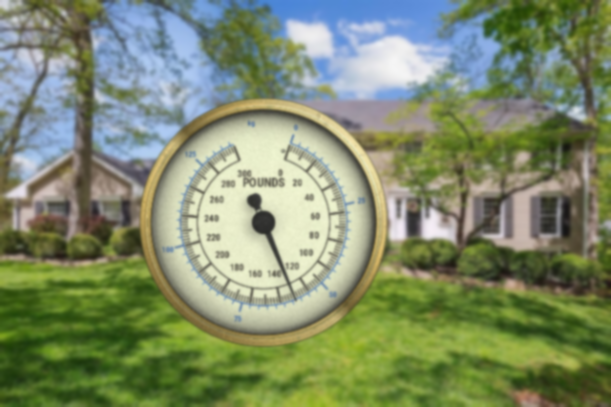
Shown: 130 lb
